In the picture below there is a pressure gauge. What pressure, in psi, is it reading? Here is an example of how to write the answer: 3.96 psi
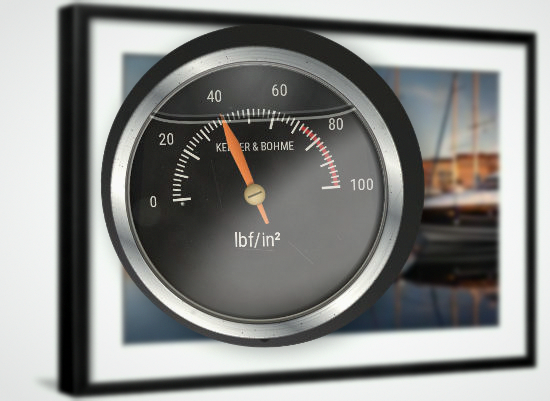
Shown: 40 psi
